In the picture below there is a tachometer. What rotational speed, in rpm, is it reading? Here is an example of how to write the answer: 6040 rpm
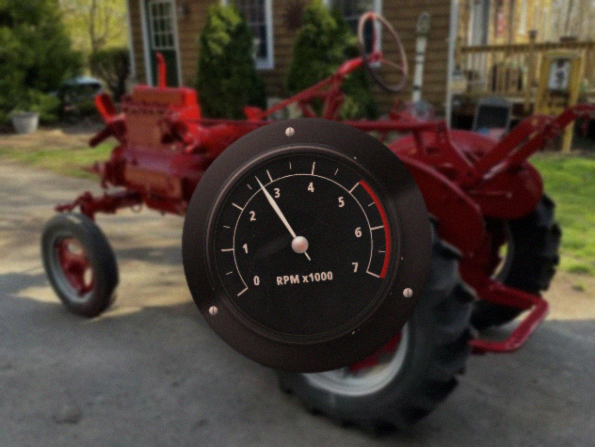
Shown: 2750 rpm
